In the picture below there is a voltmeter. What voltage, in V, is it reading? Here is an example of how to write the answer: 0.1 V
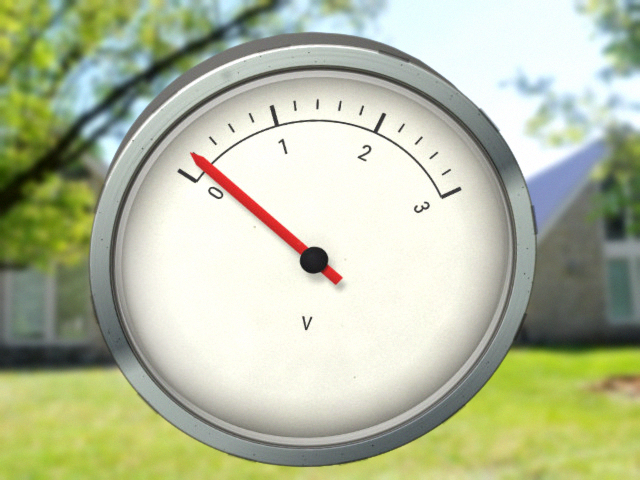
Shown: 0.2 V
